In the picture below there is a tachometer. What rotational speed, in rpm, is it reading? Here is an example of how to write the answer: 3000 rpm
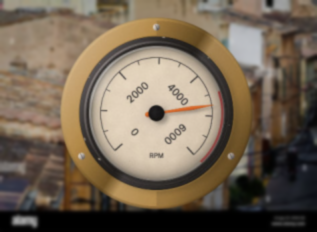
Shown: 4750 rpm
